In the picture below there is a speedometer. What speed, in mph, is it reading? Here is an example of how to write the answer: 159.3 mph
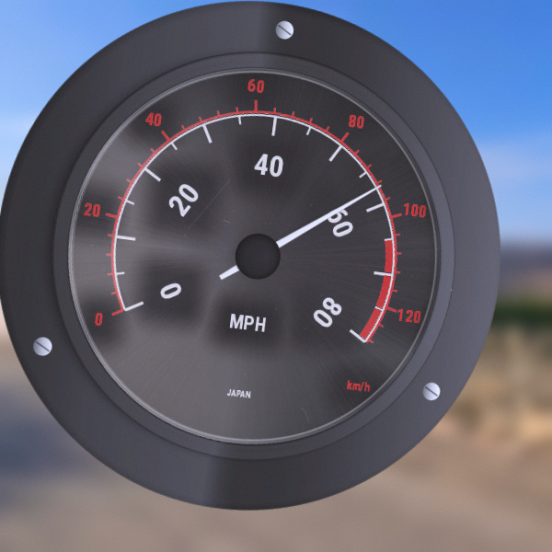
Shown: 57.5 mph
